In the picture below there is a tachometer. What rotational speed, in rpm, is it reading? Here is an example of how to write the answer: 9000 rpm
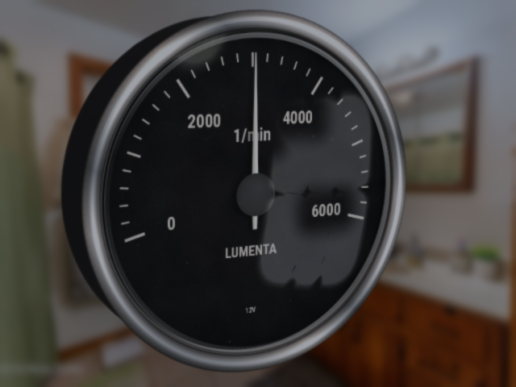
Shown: 3000 rpm
